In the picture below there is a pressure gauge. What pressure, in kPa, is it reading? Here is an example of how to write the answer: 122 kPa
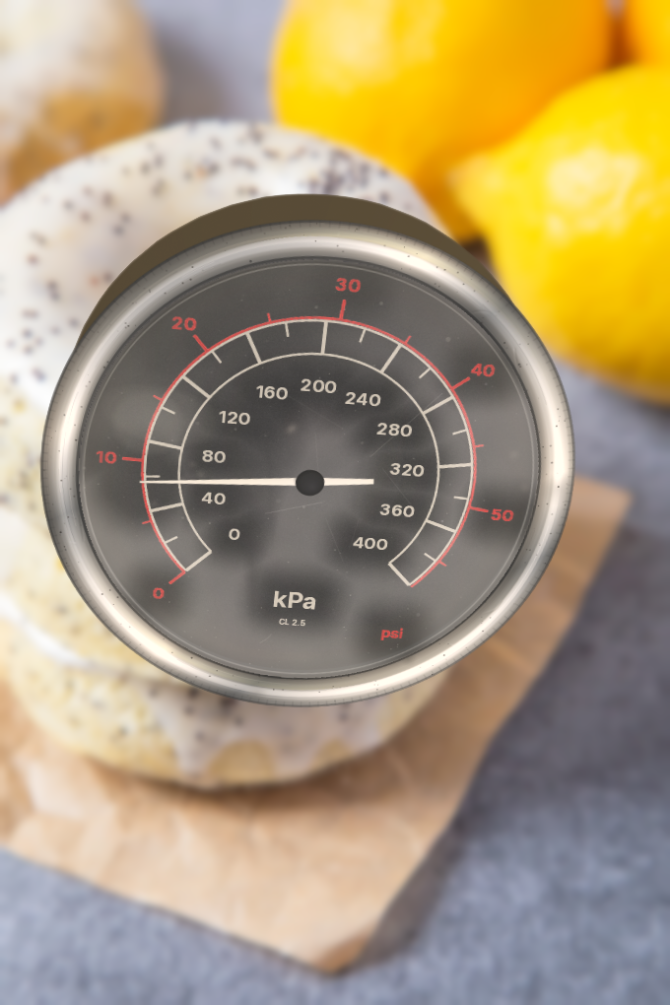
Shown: 60 kPa
